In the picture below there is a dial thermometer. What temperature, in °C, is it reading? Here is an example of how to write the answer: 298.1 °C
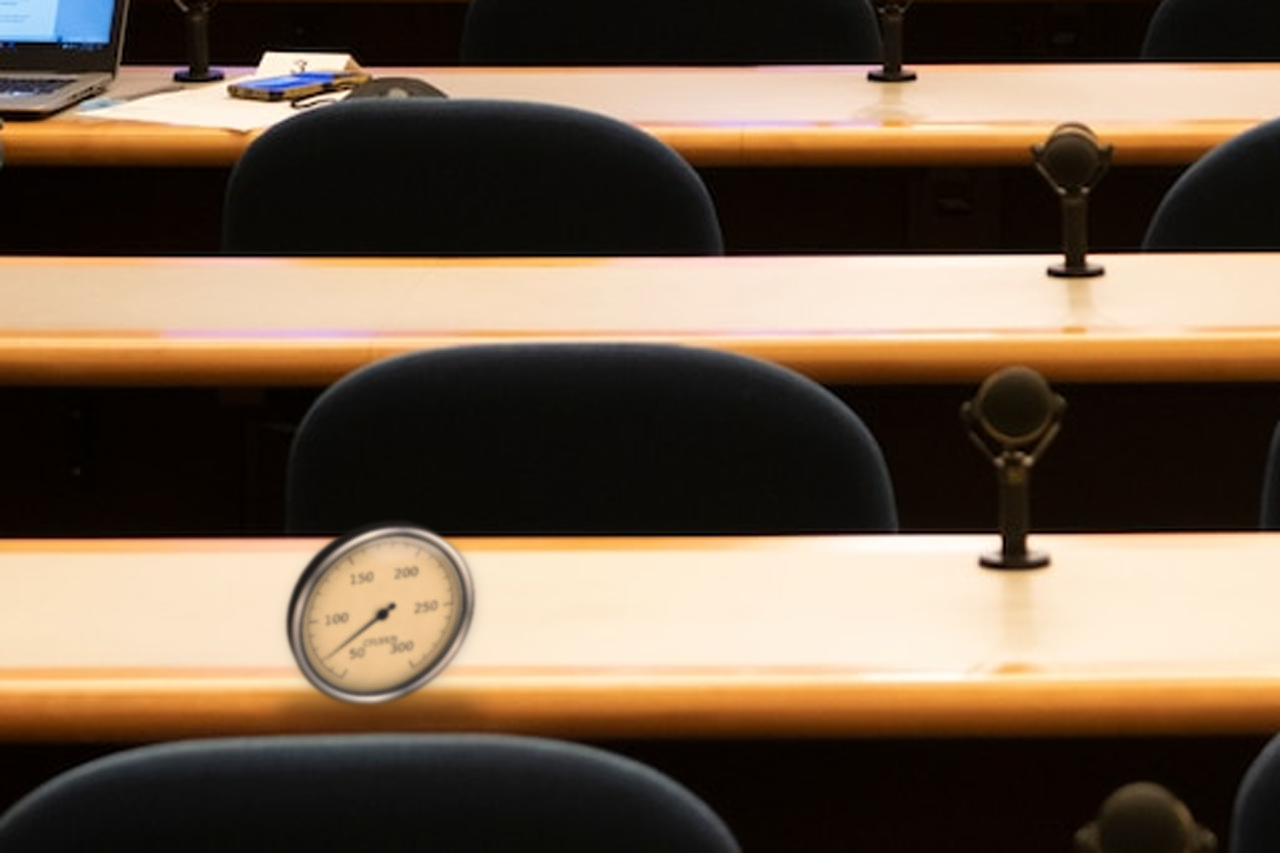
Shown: 70 °C
